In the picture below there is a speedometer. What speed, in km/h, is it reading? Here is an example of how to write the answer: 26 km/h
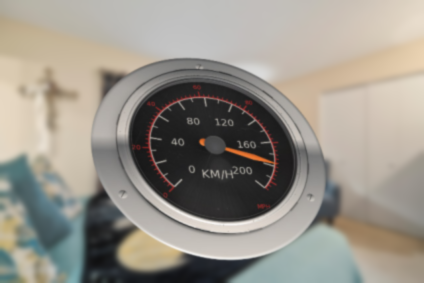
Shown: 180 km/h
